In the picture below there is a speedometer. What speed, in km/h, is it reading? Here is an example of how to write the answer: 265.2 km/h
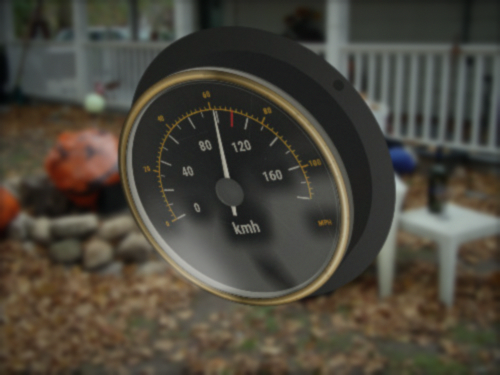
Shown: 100 km/h
